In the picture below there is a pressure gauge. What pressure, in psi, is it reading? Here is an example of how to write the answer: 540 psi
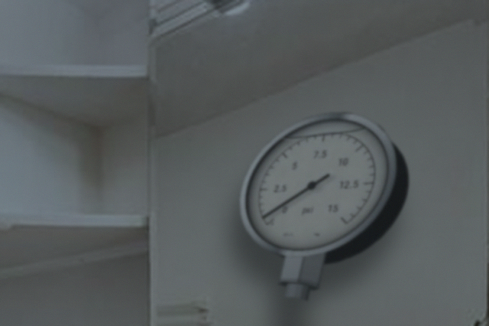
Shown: 0.5 psi
